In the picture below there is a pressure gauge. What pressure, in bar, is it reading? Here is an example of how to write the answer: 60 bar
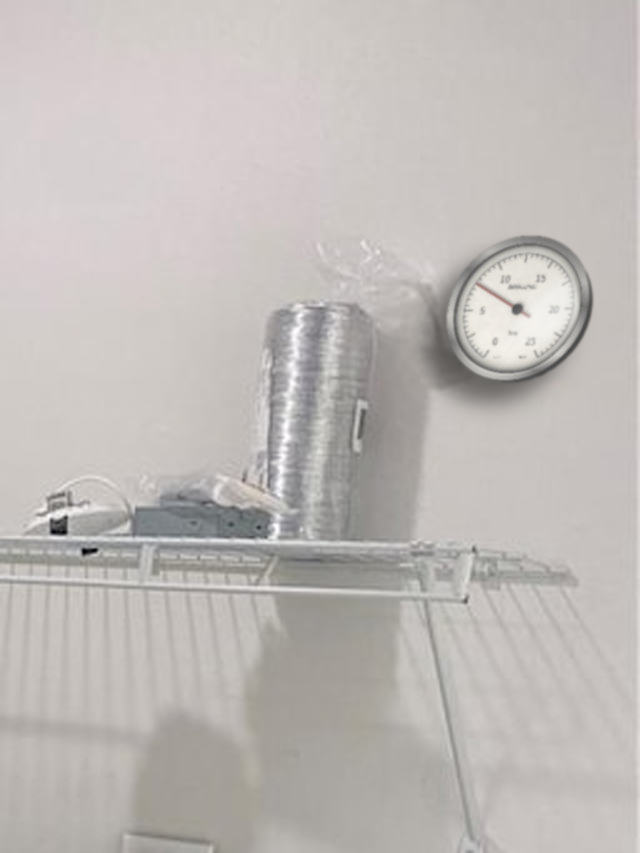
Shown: 7.5 bar
